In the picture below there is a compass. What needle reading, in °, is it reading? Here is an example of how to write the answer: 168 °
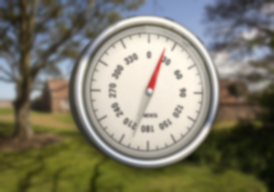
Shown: 20 °
